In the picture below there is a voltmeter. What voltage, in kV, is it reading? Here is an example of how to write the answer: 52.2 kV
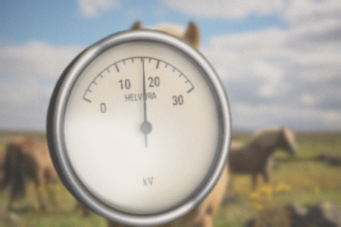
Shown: 16 kV
